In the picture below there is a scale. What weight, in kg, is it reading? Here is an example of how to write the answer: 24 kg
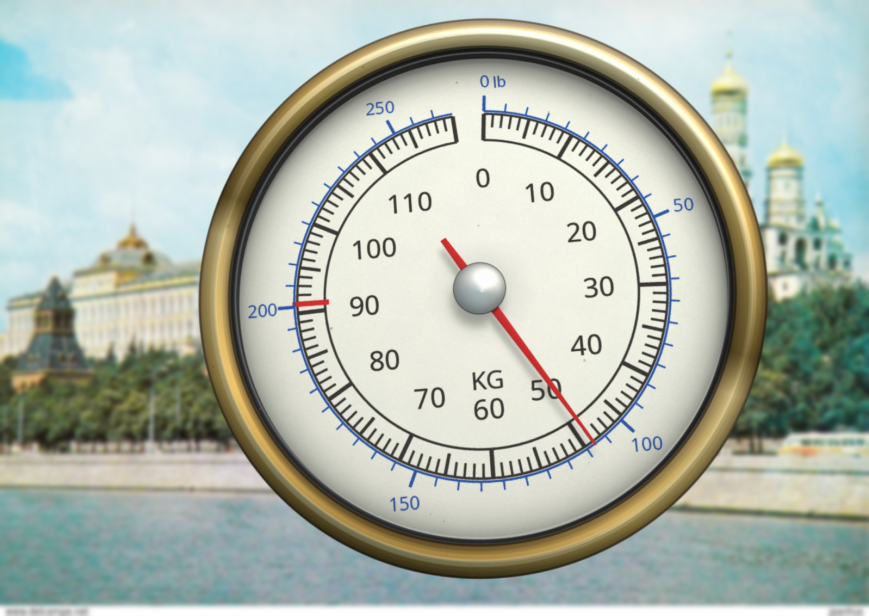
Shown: 49 kg
